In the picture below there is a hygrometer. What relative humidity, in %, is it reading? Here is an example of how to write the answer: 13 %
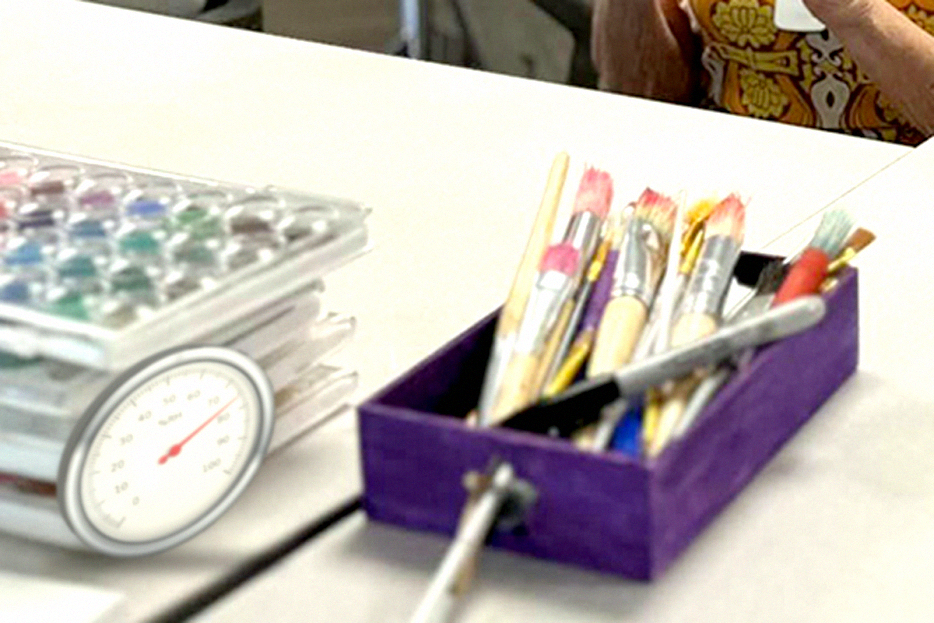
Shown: 75 %
